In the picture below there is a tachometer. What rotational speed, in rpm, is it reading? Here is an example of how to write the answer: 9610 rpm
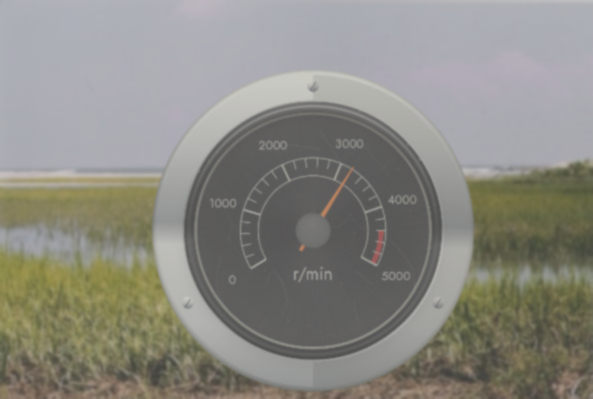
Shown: 3200 rpm
